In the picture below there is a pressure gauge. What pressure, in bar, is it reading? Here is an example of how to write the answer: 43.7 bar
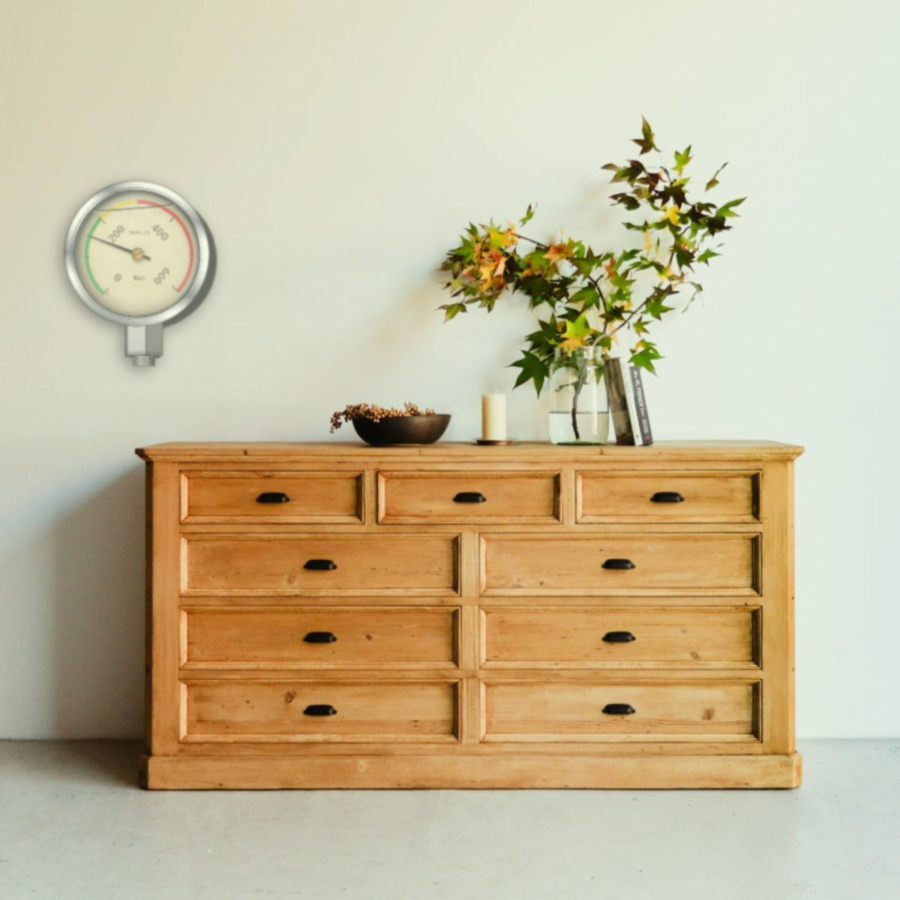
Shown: 150 bar
